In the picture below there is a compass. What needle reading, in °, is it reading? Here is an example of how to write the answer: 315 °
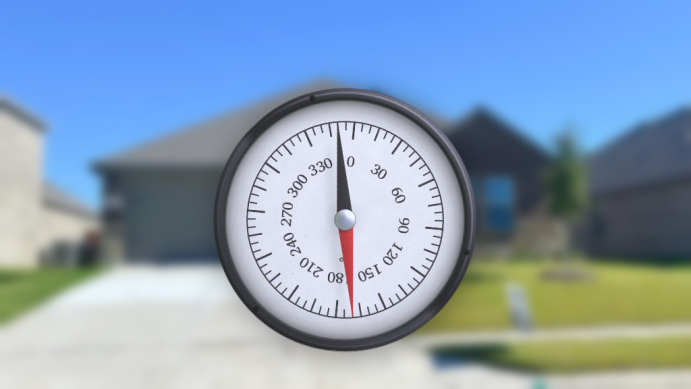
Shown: 170 °
